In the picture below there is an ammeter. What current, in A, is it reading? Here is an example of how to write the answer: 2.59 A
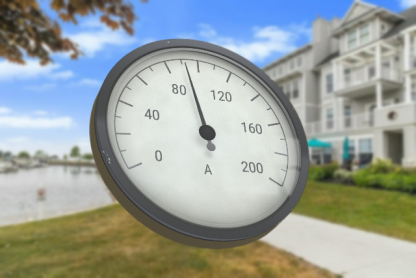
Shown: 90 A
